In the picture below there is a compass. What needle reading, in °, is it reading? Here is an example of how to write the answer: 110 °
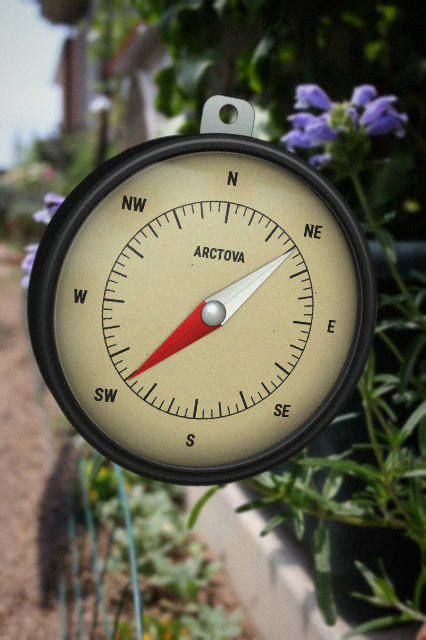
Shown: 225 °
